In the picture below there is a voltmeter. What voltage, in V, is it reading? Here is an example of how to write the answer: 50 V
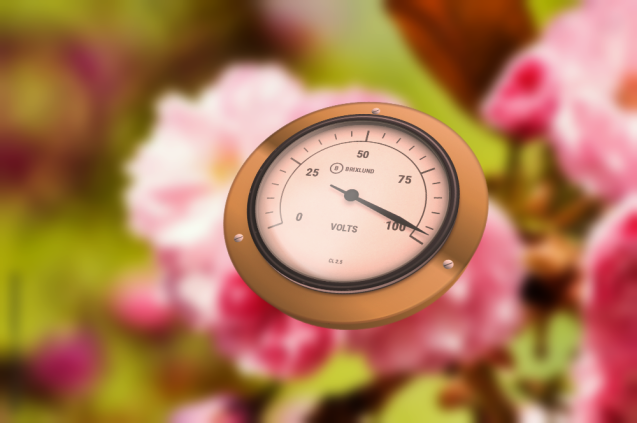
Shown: 97.5 V
